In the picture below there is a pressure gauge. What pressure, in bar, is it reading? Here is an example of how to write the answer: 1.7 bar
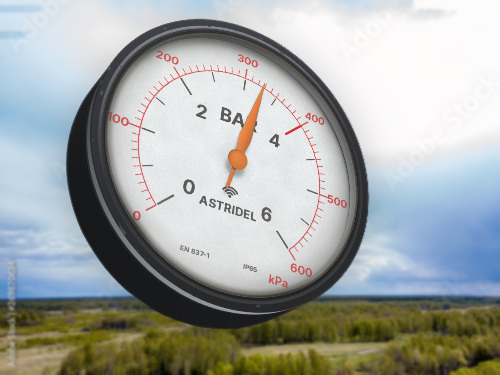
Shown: 3.25 bar
